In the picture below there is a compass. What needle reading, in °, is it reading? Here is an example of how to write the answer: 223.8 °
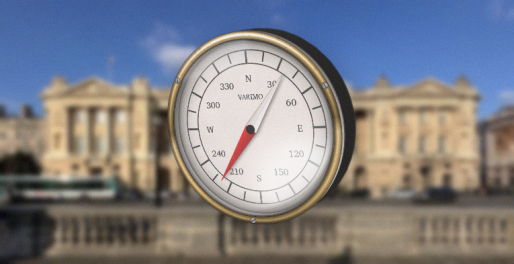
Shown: 217.5 °
